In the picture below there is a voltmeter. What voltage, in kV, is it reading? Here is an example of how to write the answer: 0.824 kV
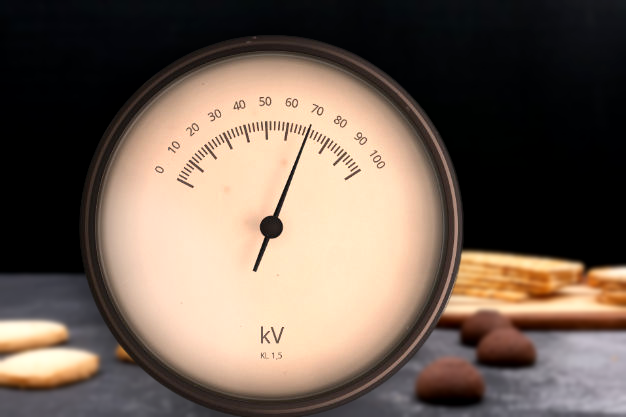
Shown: 70 kV
